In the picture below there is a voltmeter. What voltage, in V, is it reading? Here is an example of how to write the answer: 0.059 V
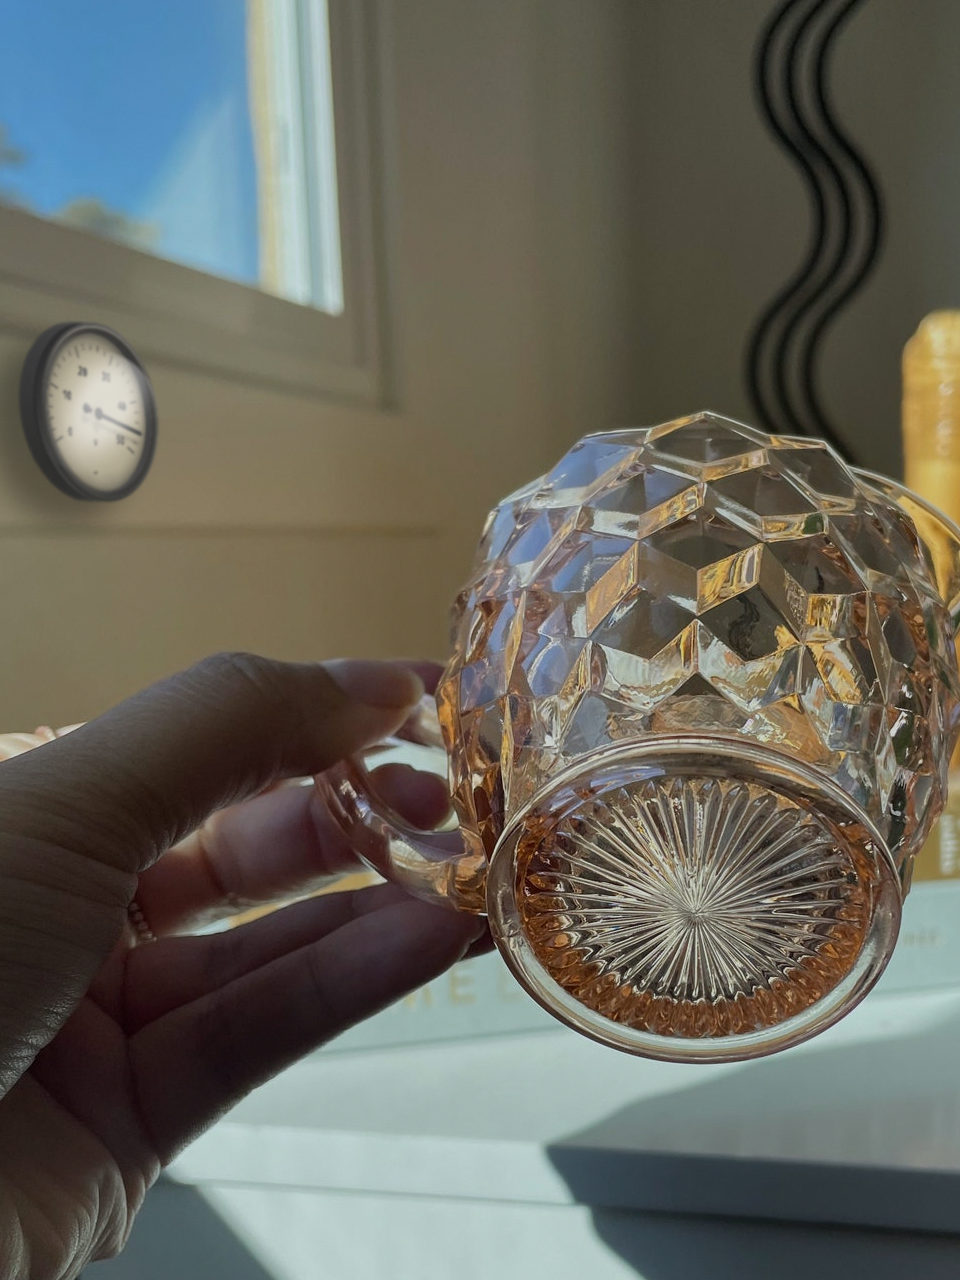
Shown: 46 V
